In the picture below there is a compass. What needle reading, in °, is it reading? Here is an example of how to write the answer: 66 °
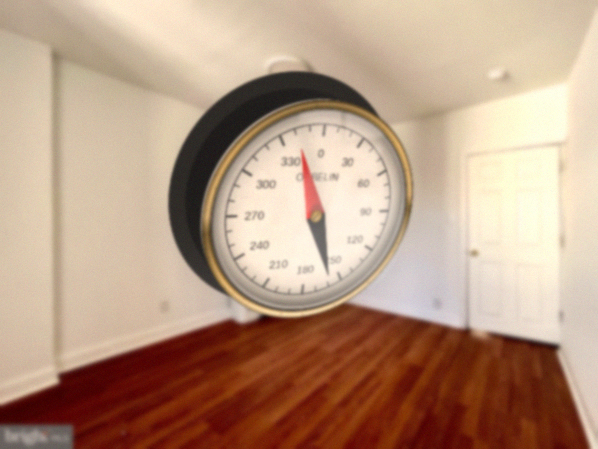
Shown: 340 °
